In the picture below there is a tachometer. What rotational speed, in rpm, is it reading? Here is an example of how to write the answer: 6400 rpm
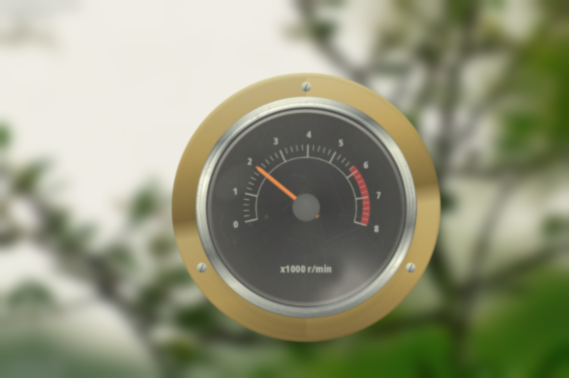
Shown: 2000 rpm
